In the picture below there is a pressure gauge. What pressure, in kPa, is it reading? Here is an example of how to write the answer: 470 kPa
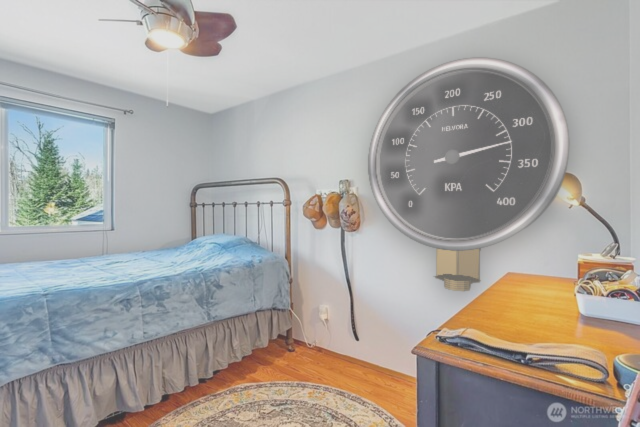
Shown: 320 kPa
